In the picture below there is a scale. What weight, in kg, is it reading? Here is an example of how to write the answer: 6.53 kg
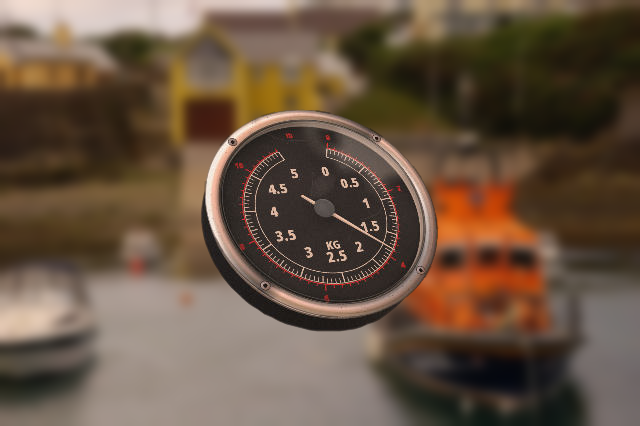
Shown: 1.75 kg
